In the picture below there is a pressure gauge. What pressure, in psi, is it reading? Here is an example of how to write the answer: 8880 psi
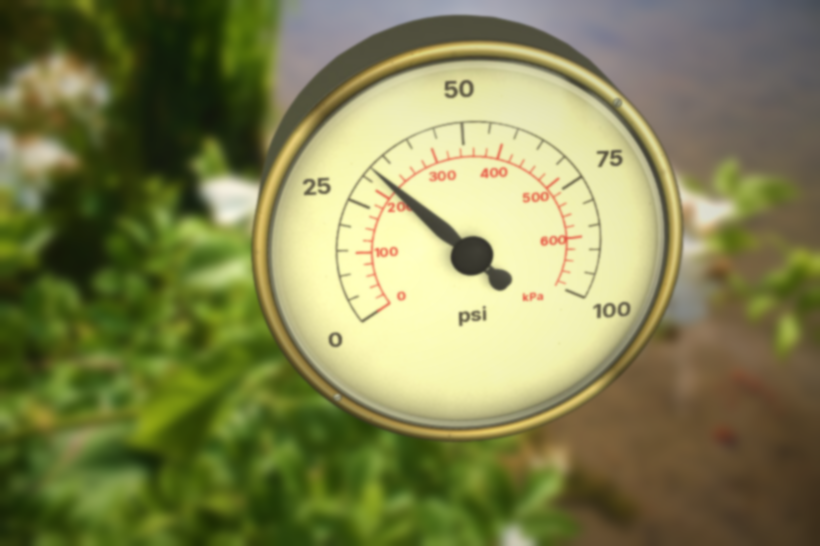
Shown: 32.5 psi
